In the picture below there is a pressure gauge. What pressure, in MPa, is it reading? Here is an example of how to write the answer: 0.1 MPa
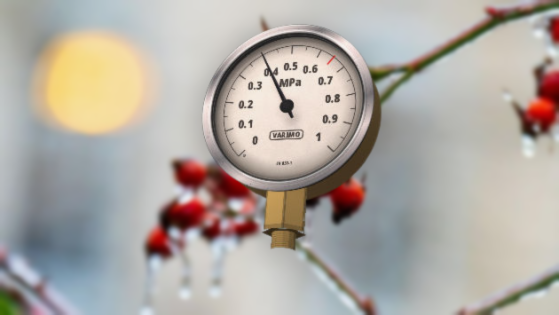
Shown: 0.4 MPa
